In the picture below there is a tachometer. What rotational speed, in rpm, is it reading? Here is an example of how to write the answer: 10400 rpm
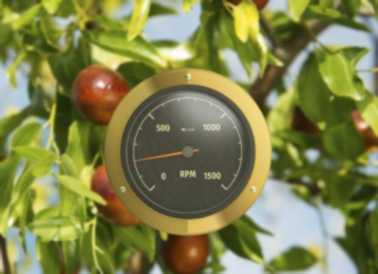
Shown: 200 rpm
